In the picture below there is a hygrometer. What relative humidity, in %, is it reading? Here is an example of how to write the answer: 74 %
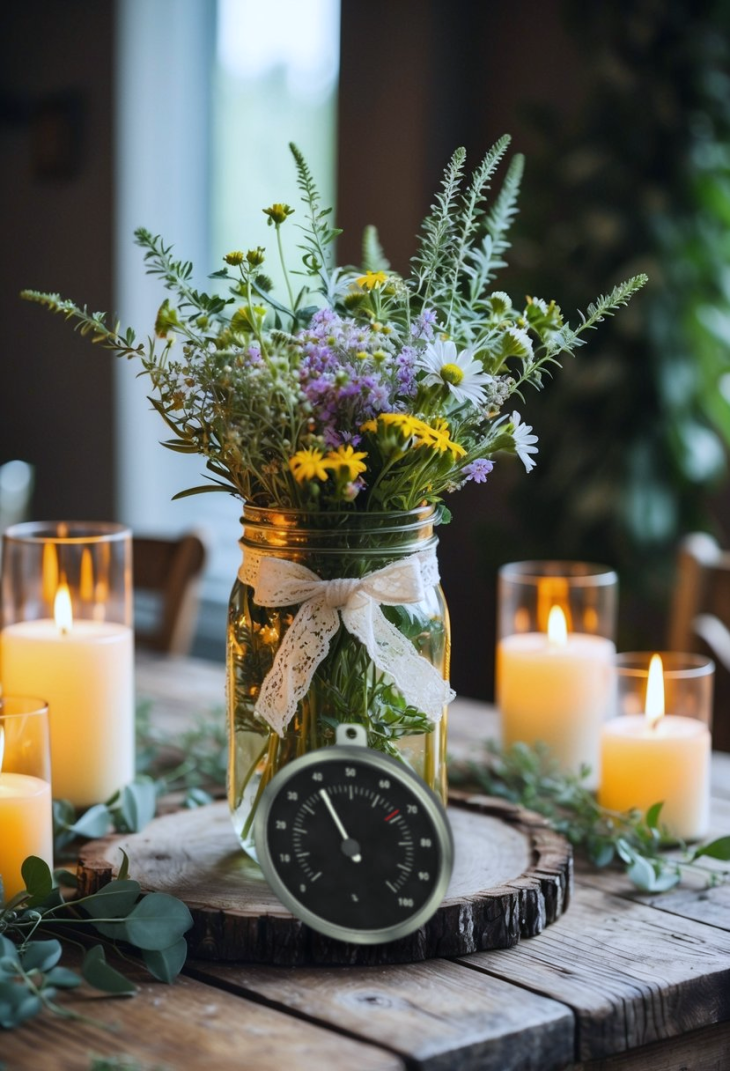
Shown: 40 %
